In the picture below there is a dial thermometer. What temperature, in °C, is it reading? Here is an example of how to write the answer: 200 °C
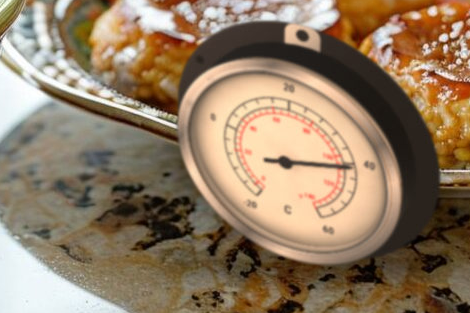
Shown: 40 °C
